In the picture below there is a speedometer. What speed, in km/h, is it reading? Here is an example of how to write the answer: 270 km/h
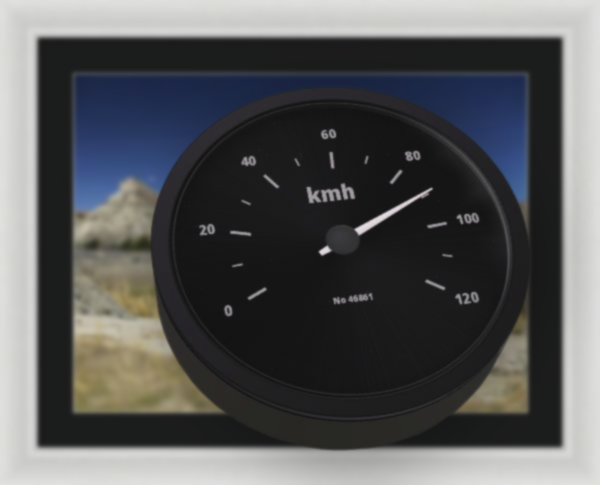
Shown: 90 km/h
